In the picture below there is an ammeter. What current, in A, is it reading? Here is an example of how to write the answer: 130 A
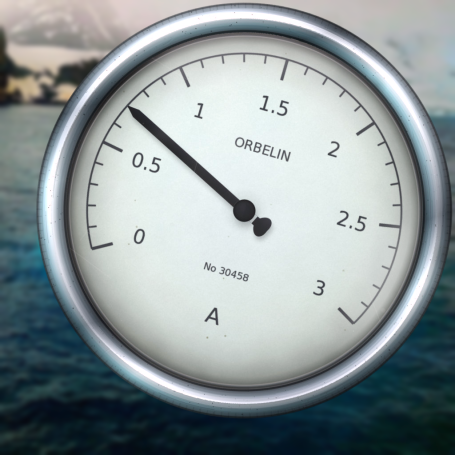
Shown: 0.7 A
